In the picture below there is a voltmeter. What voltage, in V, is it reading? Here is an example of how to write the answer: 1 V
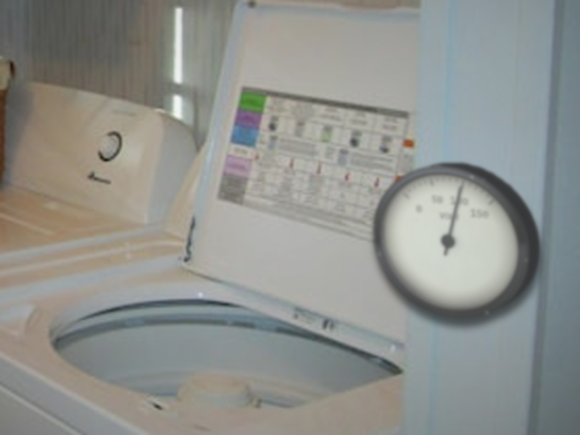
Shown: 100 V
